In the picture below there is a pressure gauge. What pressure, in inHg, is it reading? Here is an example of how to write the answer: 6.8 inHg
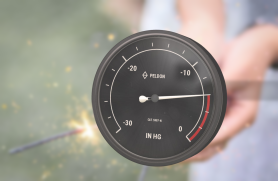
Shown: -6 inHg
